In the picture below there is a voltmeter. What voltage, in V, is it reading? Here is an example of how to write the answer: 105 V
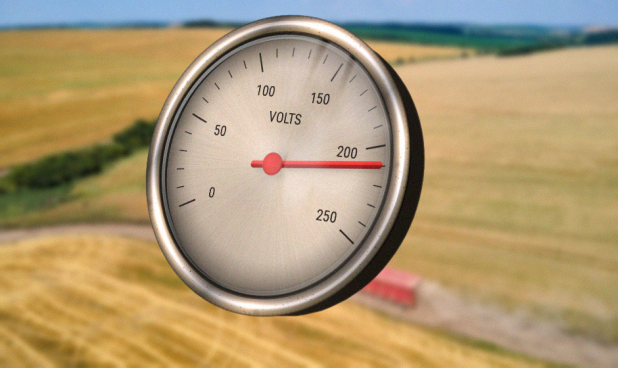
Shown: 210 V
